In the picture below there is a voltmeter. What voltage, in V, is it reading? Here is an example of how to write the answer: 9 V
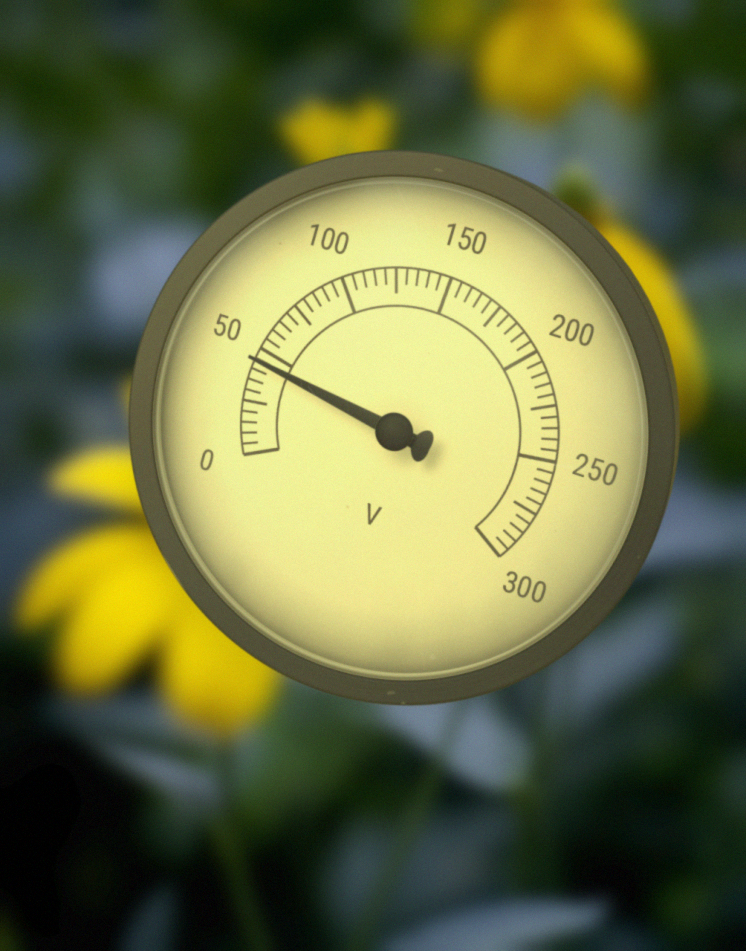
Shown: 45 V
